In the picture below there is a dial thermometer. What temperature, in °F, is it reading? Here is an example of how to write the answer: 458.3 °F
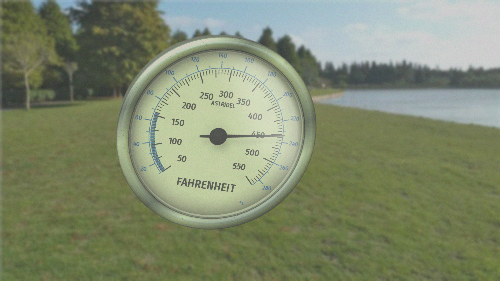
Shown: 450 °F
